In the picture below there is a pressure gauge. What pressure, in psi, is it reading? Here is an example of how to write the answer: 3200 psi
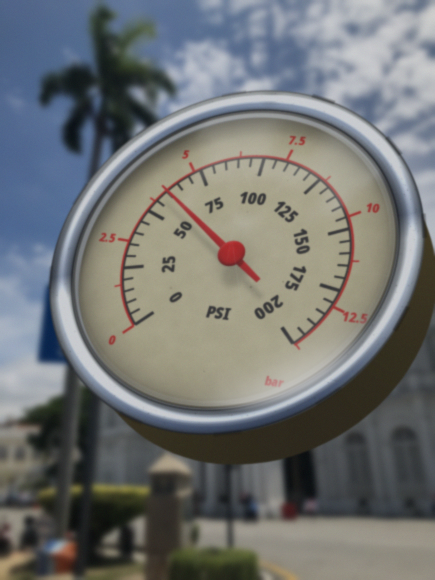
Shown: 60 psi
